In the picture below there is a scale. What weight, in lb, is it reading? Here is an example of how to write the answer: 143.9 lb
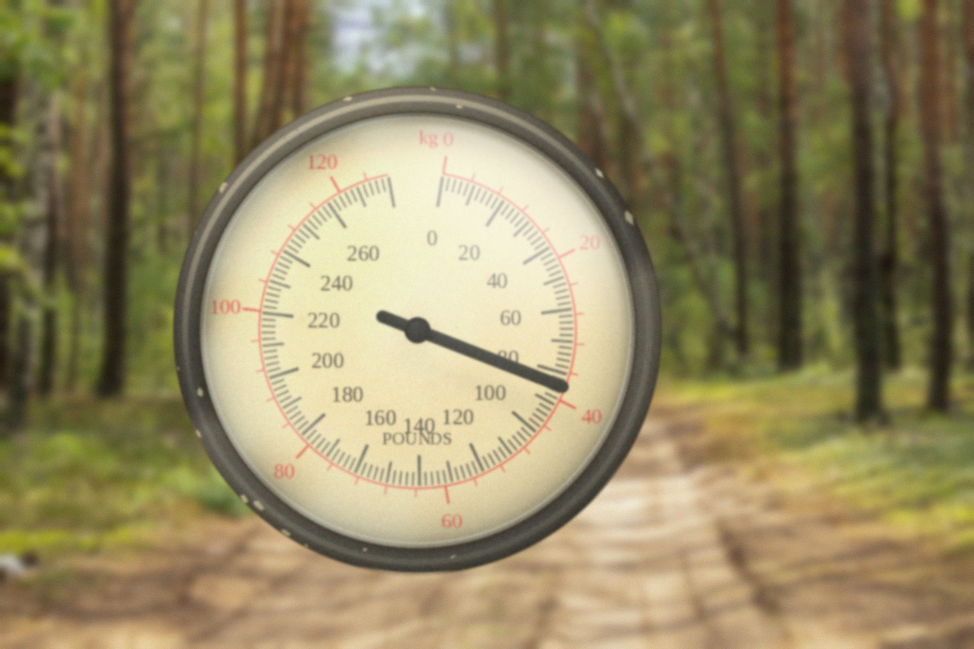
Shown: 84 lb
